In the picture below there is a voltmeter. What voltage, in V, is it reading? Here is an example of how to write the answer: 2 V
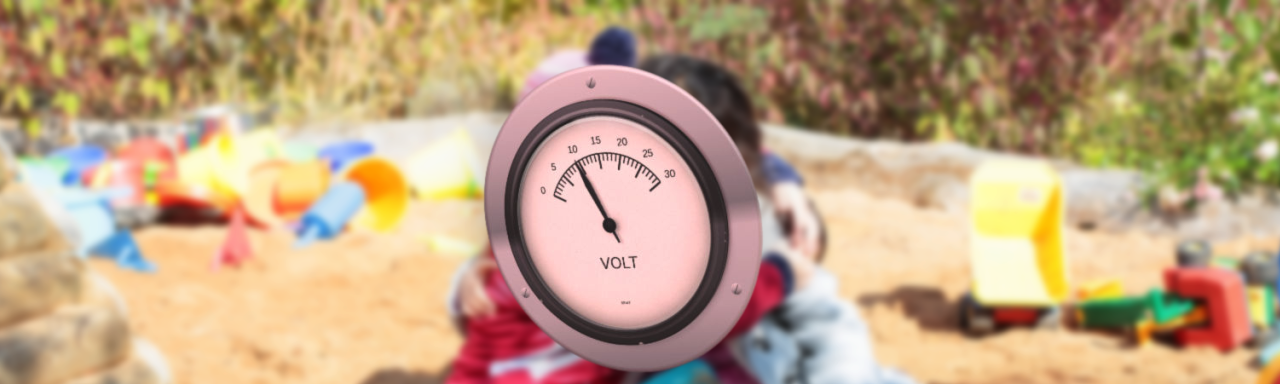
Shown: 10 V
